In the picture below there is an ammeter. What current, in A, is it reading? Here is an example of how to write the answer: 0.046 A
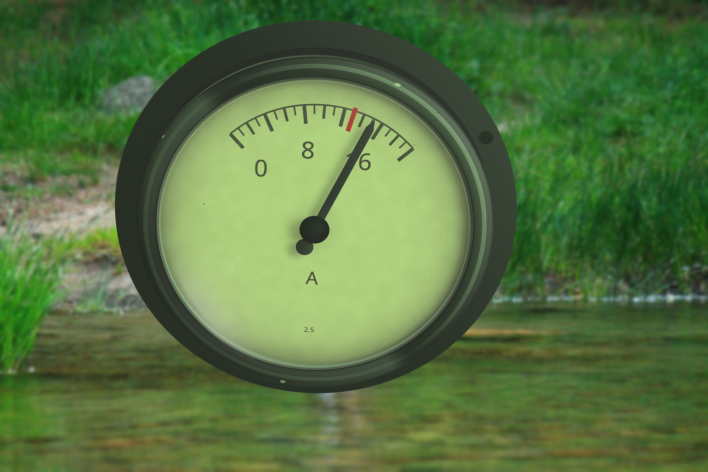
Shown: 15 A
